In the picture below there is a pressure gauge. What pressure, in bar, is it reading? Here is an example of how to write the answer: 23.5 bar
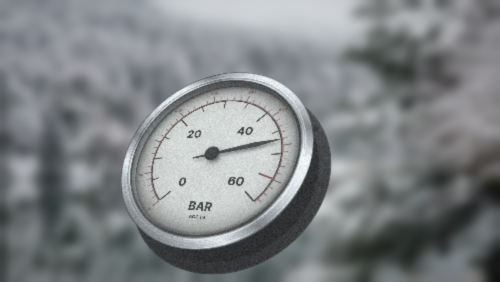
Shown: 47.5 bar
